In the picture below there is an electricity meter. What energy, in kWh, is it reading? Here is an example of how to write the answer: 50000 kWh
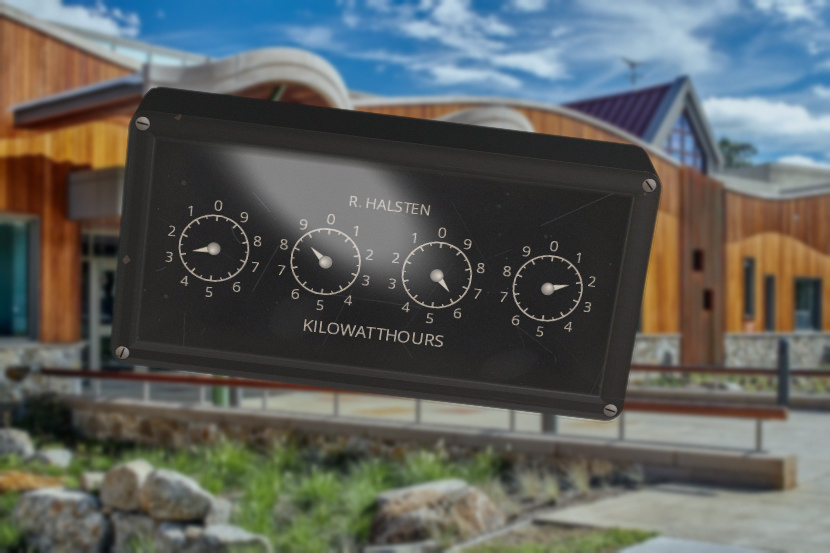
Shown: 2862 kWh
